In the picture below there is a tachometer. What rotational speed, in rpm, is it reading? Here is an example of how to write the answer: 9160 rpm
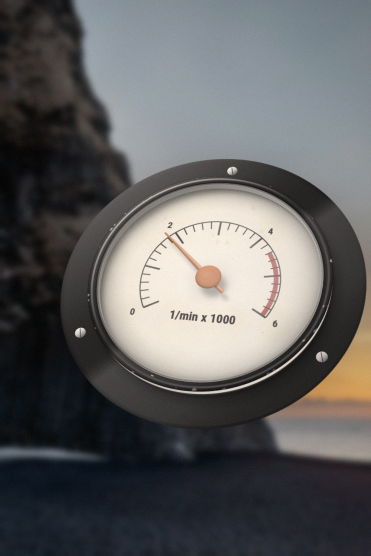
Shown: 1800 rpm
